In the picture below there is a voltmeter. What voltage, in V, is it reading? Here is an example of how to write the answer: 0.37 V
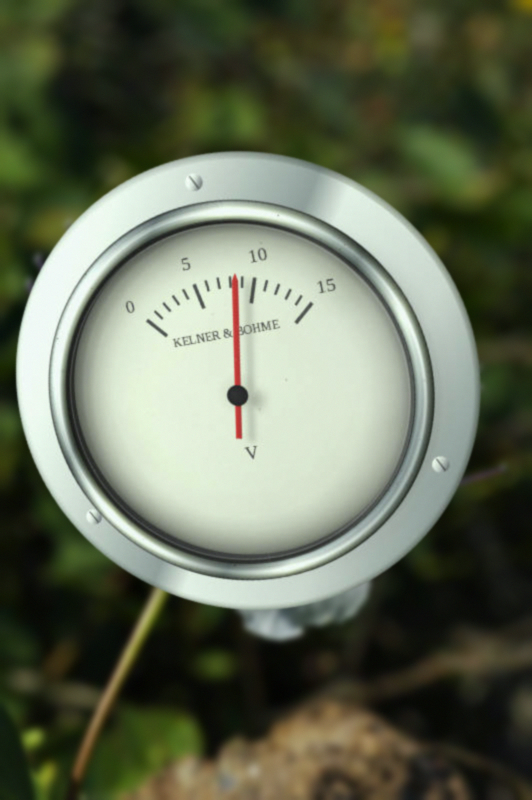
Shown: 8.5 V
